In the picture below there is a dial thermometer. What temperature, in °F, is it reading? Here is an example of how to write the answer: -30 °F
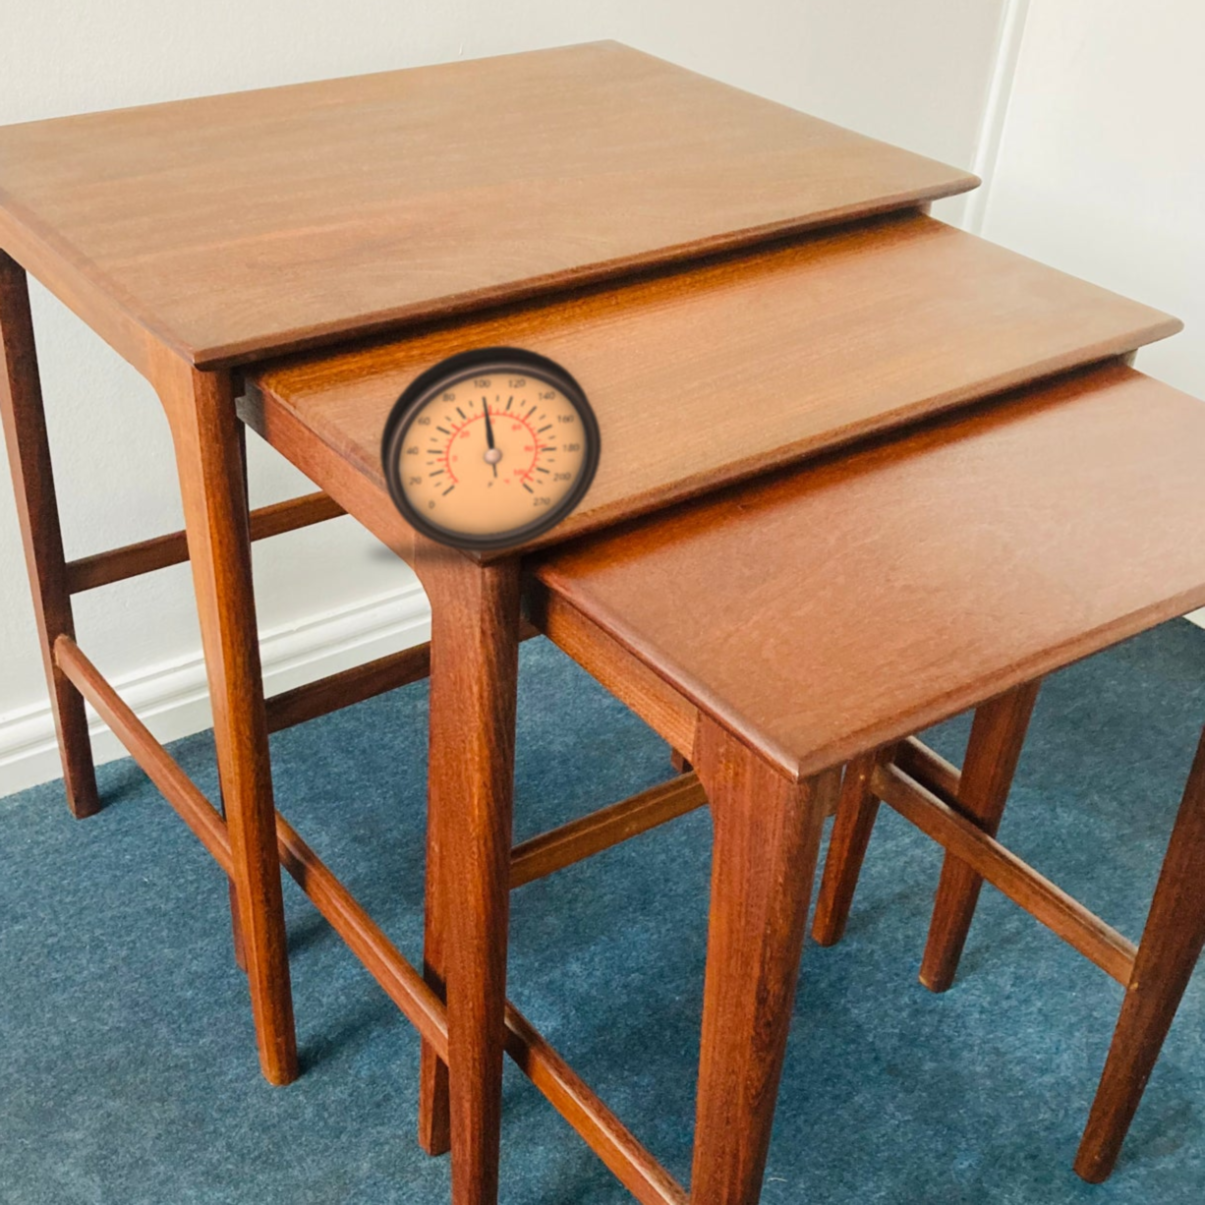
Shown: 100 °F
